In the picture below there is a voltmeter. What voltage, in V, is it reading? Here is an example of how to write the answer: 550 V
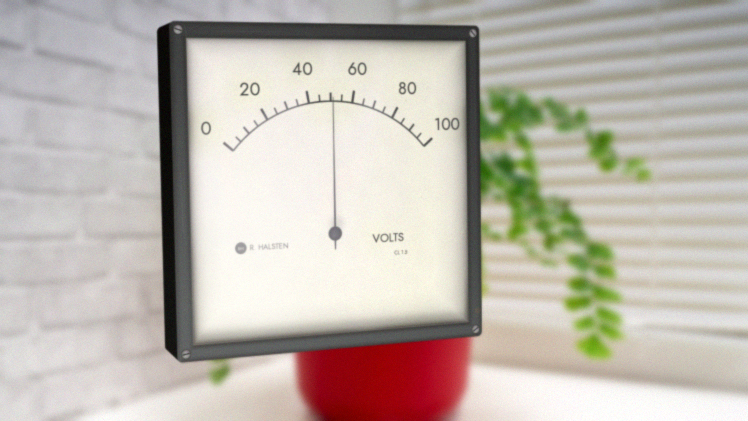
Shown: 50 V
